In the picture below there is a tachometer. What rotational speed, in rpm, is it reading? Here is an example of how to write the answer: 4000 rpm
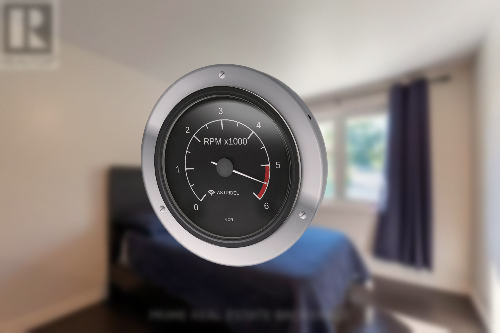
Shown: 5500 rpm
